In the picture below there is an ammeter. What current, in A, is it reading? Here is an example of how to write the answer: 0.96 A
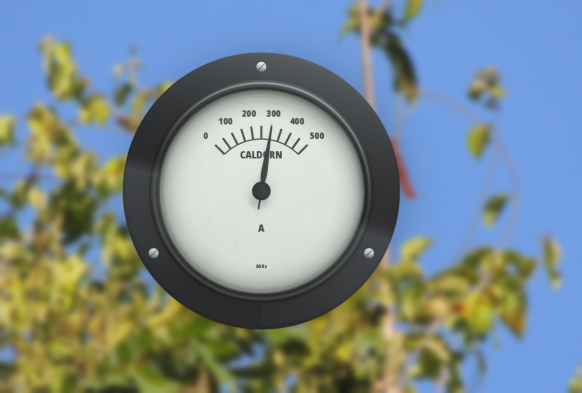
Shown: 300 A
